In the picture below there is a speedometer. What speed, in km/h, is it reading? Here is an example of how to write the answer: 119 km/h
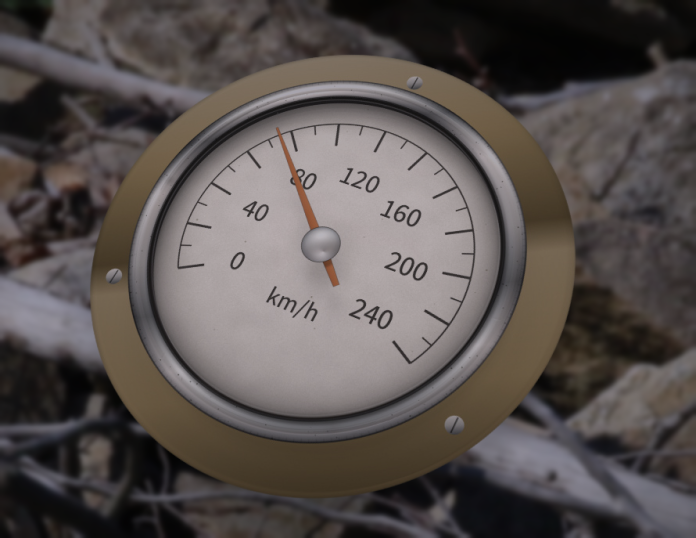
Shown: 75 km/h
